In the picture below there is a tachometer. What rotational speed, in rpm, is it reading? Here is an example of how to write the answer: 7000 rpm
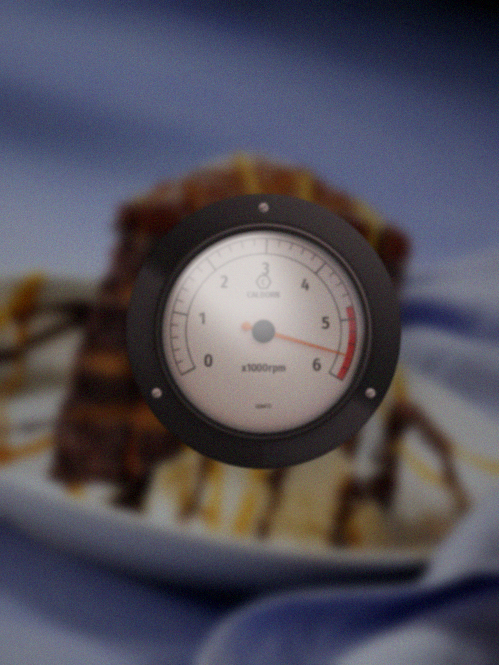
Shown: 5600 rpm
